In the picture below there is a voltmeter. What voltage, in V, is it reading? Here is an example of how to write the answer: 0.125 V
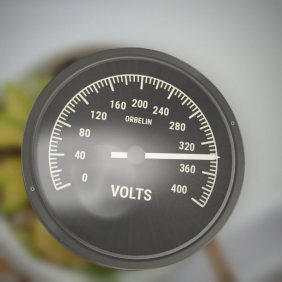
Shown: 340 V
